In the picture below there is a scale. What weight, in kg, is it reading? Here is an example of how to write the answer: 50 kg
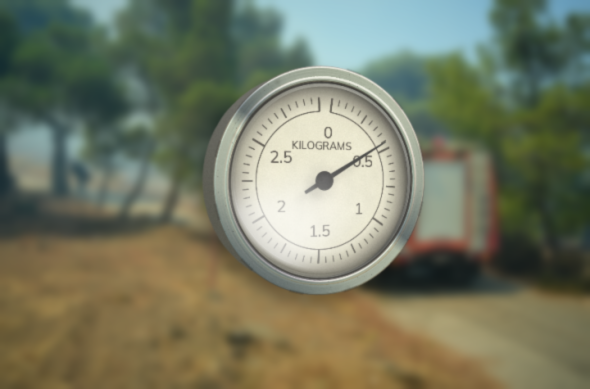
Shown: 0.45 kg
